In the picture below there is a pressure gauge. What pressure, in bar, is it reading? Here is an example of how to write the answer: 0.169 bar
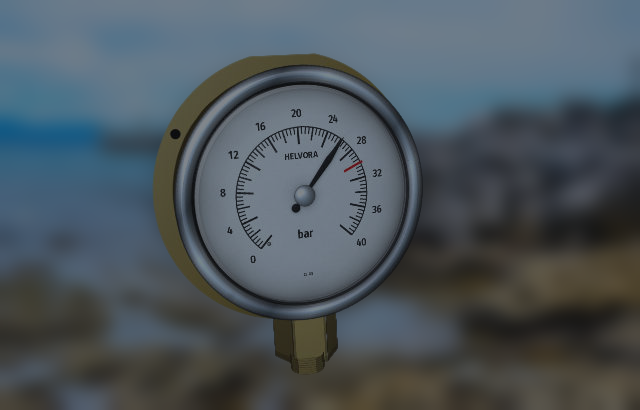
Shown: 26 bar
